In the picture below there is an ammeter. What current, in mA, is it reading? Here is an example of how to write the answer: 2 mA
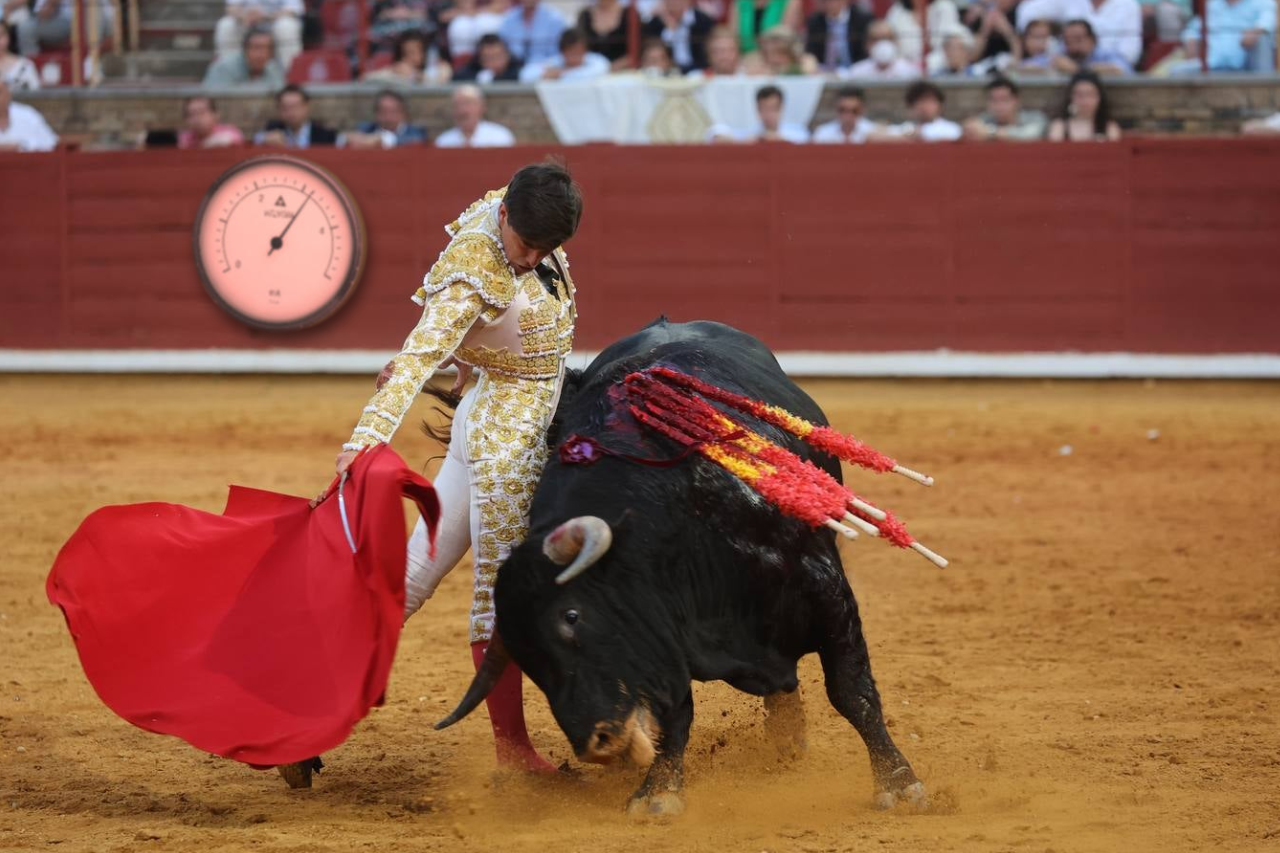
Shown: 3.2 mA
